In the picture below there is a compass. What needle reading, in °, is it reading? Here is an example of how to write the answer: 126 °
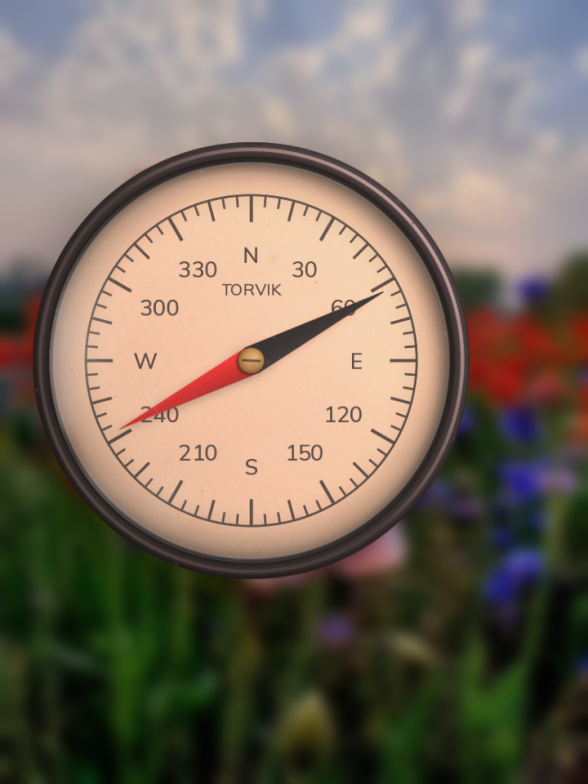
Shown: 242.5 °
